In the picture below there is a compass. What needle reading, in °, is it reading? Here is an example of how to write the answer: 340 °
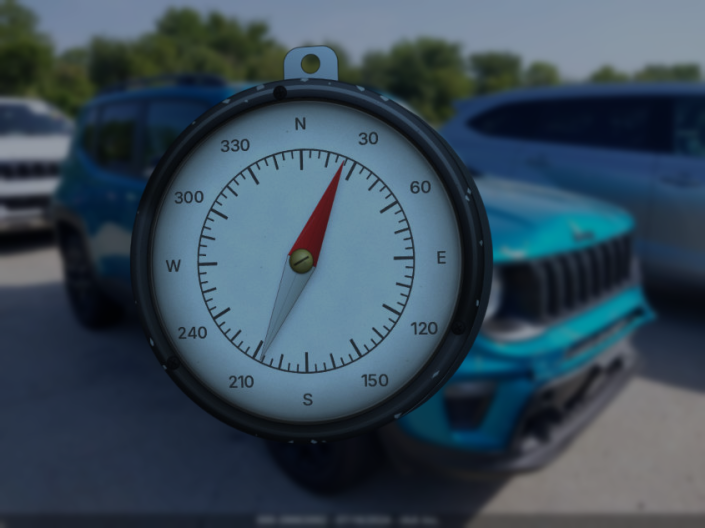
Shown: 25 °
